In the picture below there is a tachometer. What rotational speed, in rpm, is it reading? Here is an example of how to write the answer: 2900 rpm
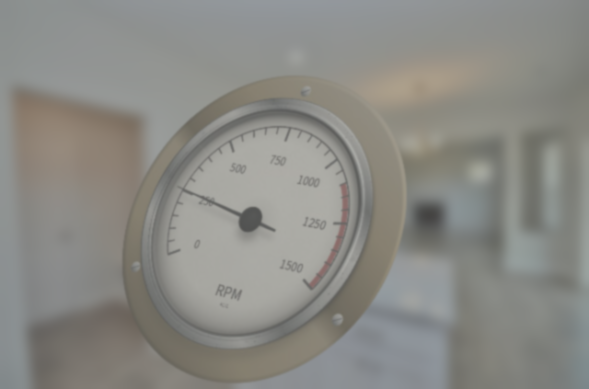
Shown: 250 rpm
